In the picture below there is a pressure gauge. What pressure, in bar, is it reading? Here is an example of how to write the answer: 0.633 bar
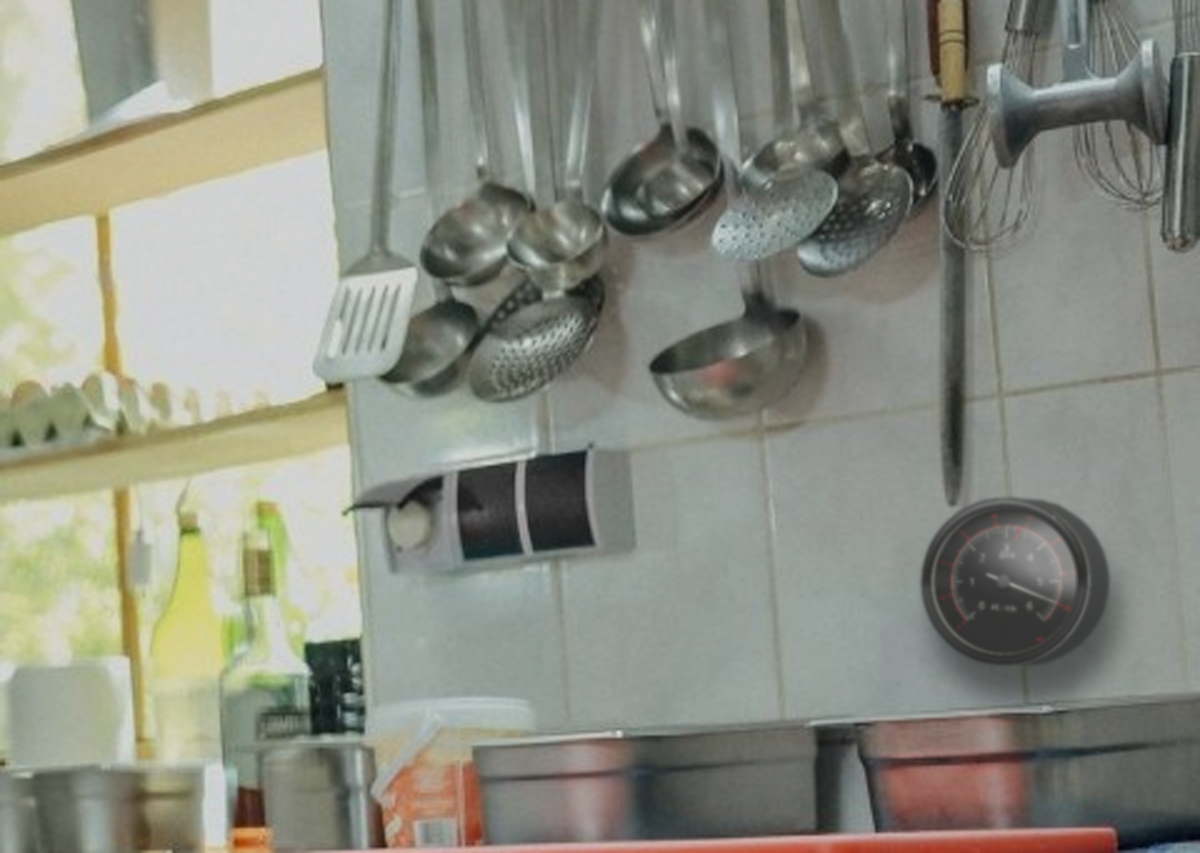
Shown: 5.5 bar
